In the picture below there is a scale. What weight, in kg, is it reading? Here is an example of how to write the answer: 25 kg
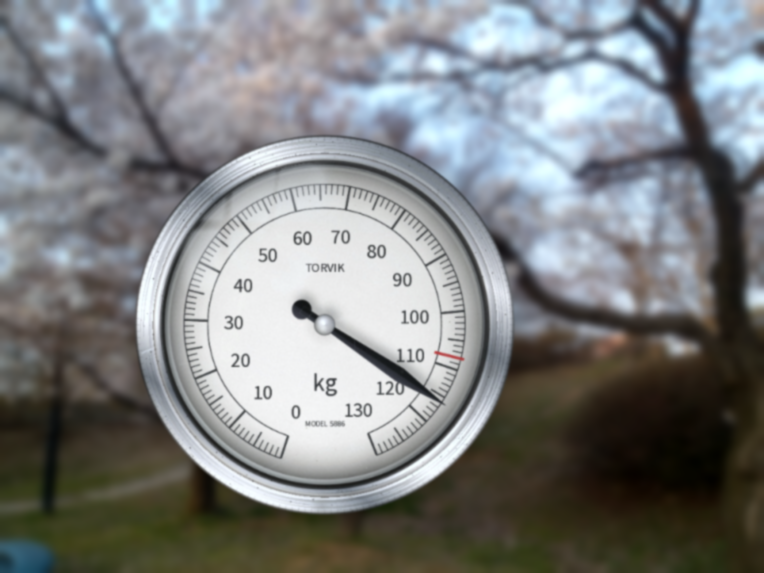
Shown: 116 kg
